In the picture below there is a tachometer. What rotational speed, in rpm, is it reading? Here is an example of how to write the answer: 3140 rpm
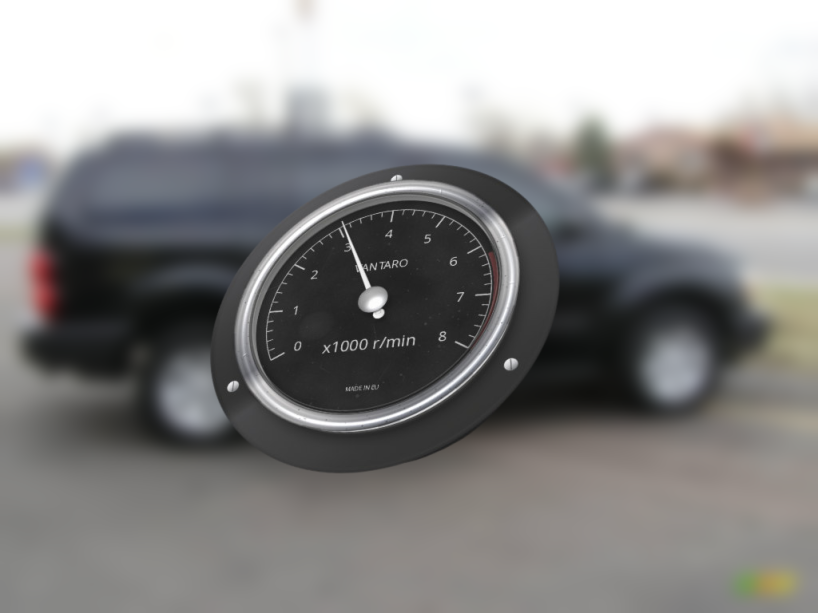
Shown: 3100 rpm
